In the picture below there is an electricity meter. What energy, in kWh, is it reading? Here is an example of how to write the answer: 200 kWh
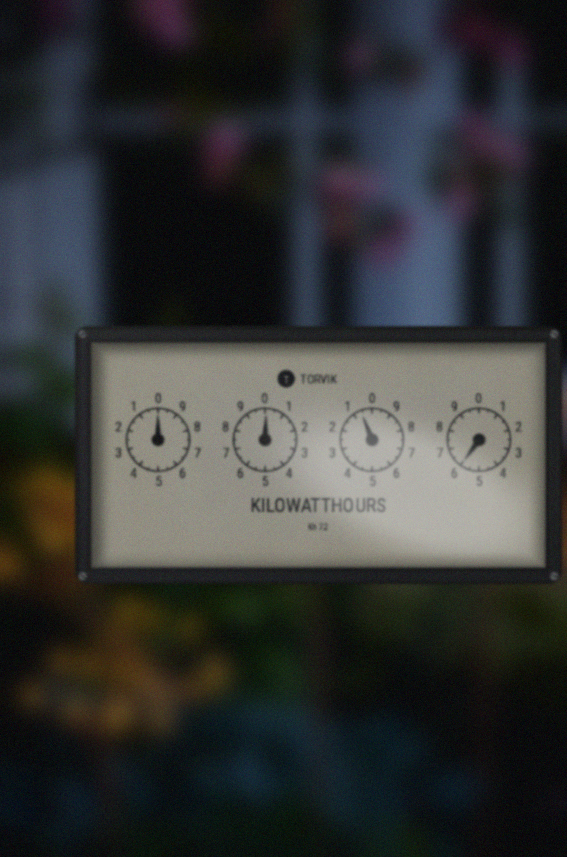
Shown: 6 kWh
